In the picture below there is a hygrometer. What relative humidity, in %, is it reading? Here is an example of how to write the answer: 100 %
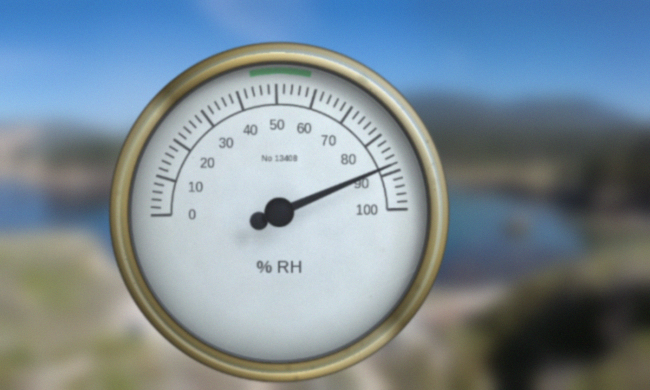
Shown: 88 %
